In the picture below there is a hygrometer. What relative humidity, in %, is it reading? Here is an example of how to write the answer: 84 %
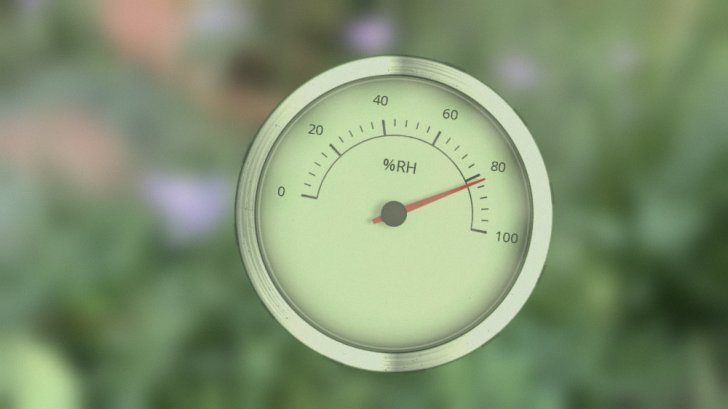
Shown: 82 %
